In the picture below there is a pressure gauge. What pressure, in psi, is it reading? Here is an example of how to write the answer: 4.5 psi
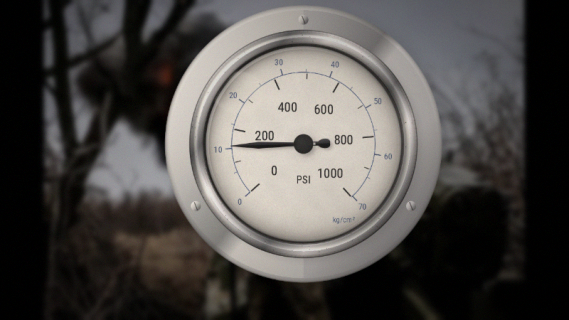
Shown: 150 psi
